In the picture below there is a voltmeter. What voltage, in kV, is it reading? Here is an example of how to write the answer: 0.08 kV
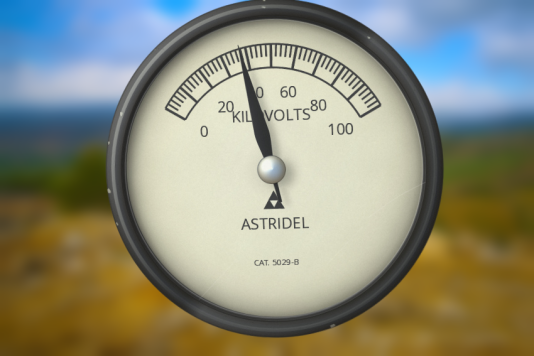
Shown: 38 kV
